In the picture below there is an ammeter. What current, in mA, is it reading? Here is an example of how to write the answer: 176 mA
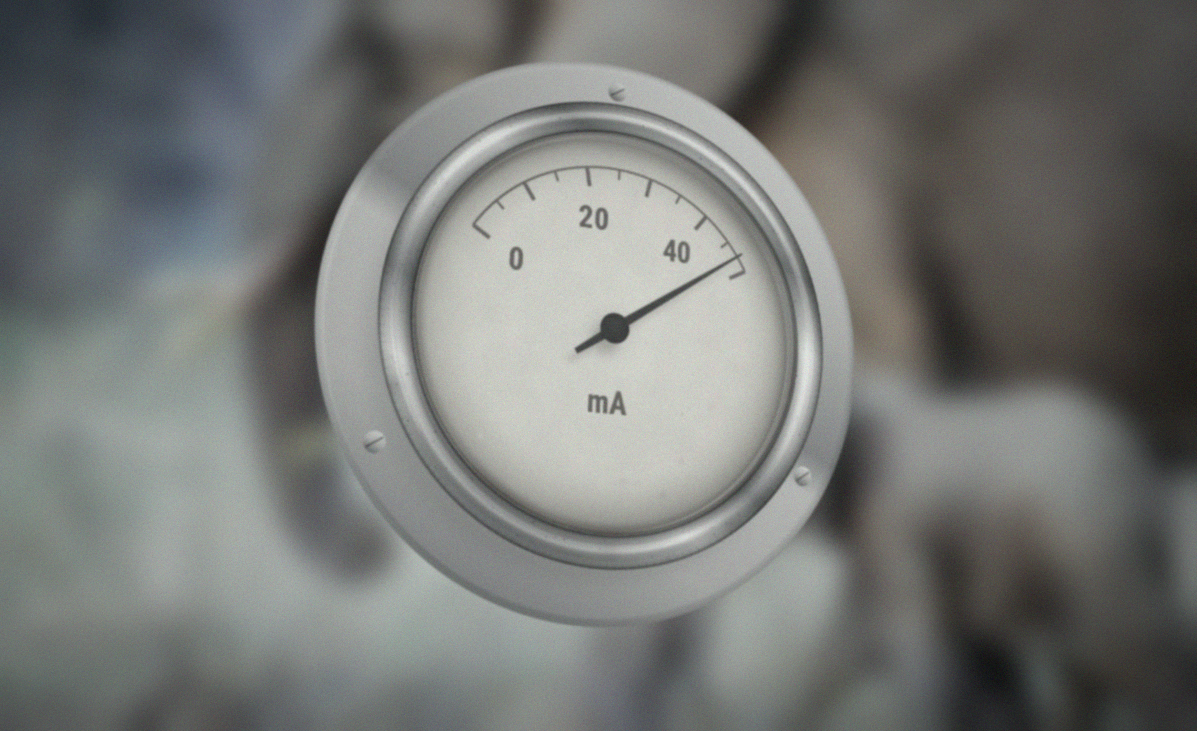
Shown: 47.5 mA
